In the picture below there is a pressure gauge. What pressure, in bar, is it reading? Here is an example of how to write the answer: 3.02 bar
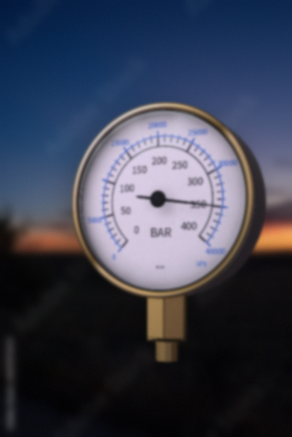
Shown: 350 bar
